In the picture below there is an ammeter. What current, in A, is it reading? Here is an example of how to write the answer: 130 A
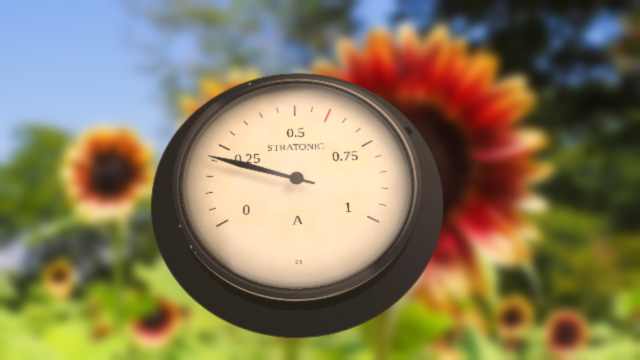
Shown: 0.2 A
